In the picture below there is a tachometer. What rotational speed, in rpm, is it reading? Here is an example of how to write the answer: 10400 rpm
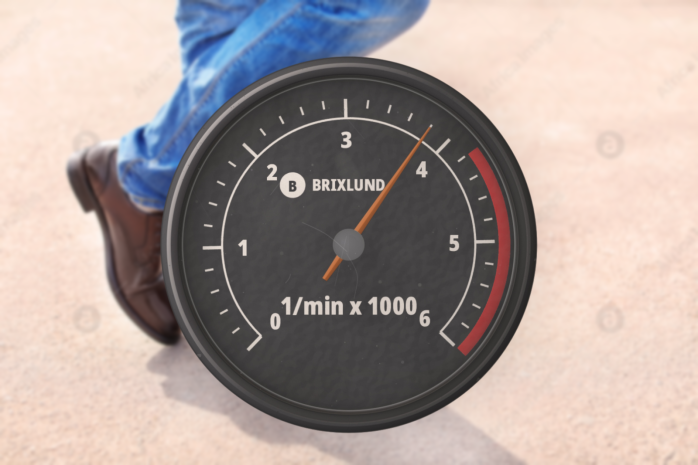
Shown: 3800 rpm
